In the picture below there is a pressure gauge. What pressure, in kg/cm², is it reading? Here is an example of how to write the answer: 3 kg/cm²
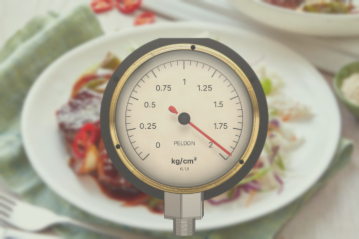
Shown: 1.95 kg/cm²
